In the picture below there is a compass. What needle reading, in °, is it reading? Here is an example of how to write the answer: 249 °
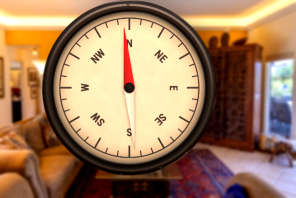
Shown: 355 °
